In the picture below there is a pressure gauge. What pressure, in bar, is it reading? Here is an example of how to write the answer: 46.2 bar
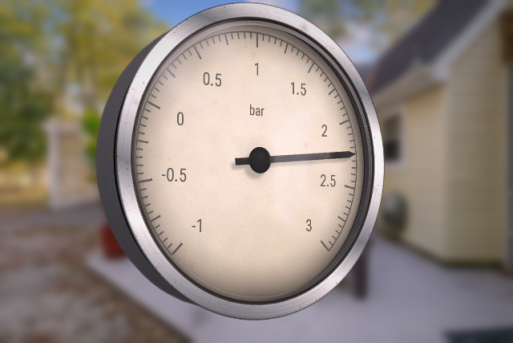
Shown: 2.25 bar
